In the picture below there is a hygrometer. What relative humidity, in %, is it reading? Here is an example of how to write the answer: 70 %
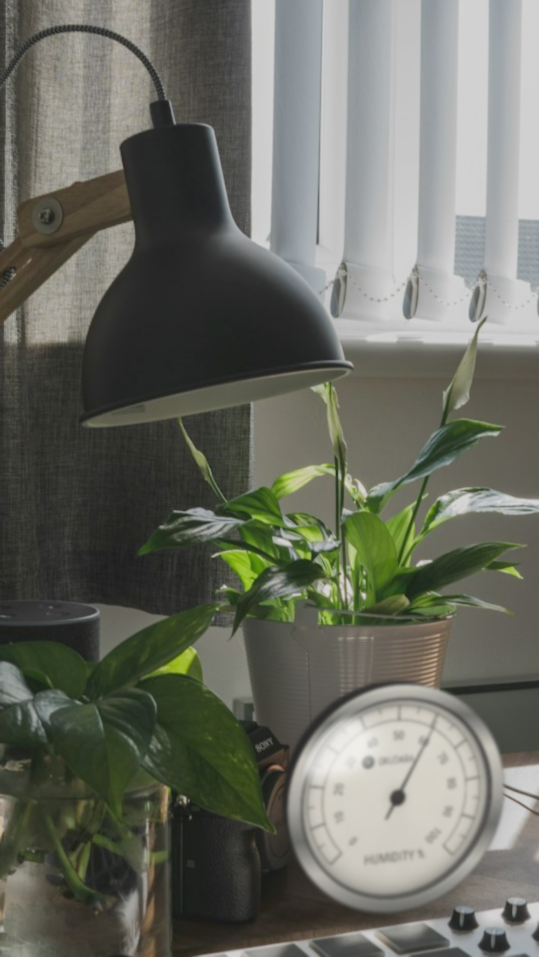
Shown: 60 %
